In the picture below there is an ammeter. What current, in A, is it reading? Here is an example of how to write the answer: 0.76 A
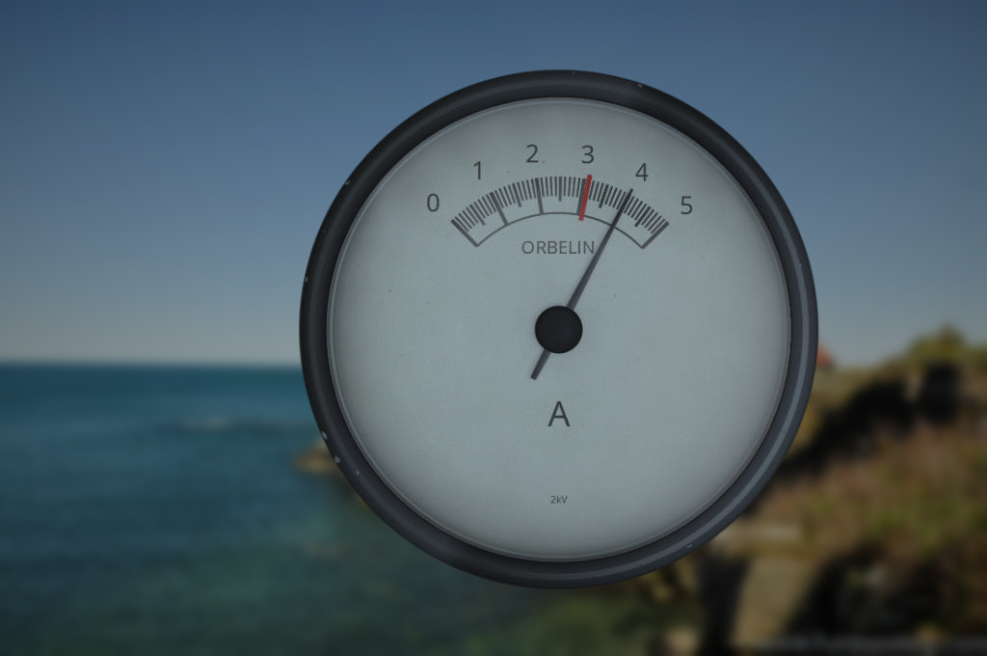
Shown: 4 A
